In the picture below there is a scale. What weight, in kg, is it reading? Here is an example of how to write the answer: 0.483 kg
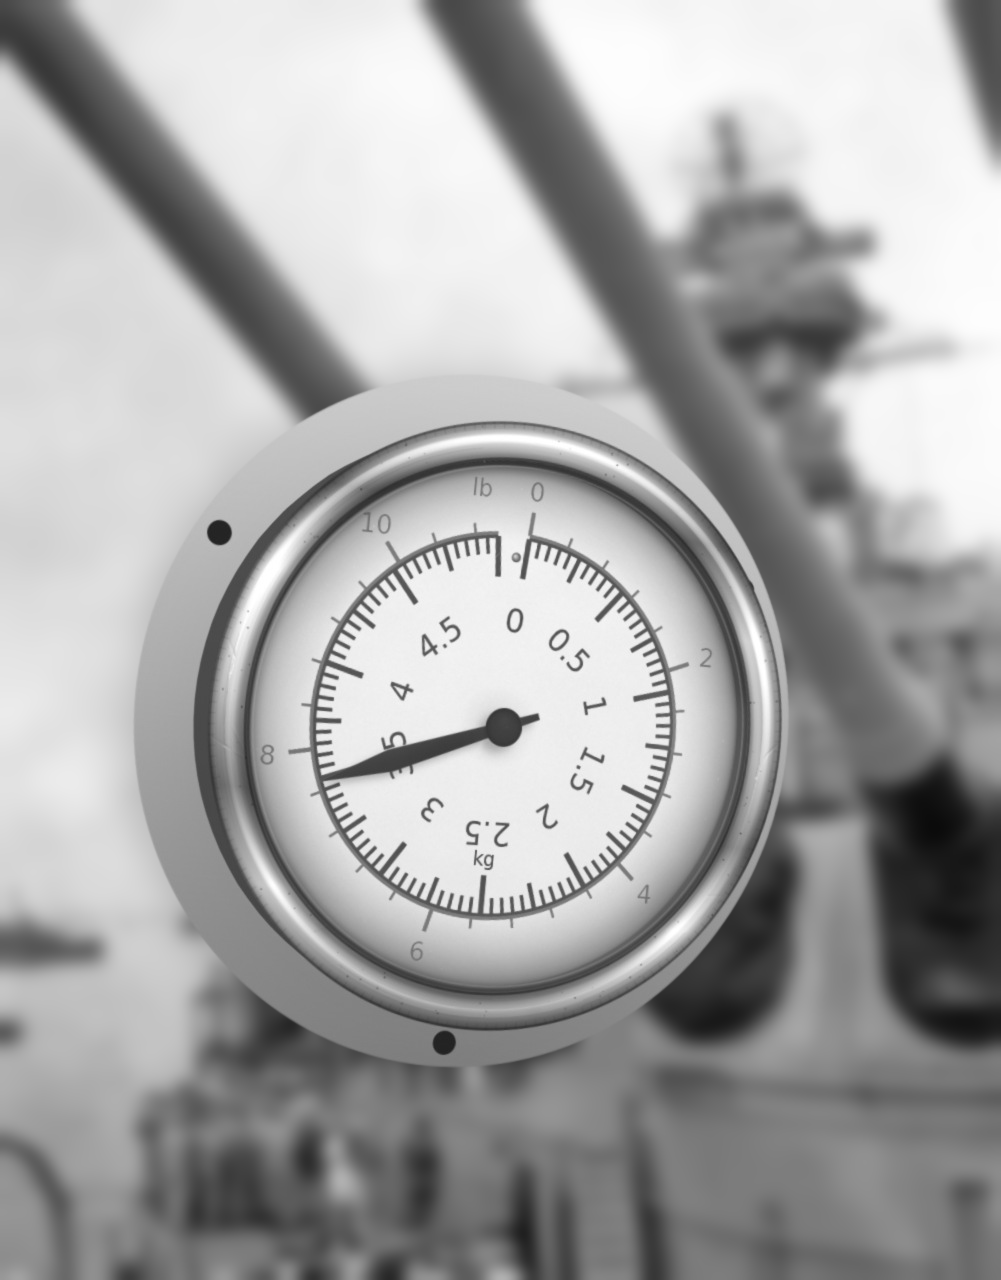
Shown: 3.5 kg
